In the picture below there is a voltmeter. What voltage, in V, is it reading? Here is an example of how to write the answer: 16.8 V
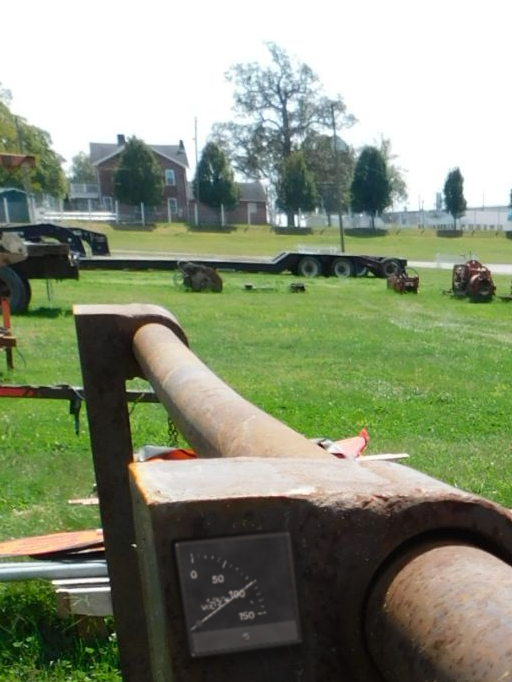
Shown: 100 V
